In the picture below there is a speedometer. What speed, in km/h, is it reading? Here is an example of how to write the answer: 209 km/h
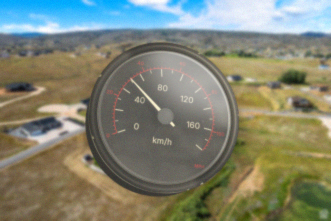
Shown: 50 km/h
